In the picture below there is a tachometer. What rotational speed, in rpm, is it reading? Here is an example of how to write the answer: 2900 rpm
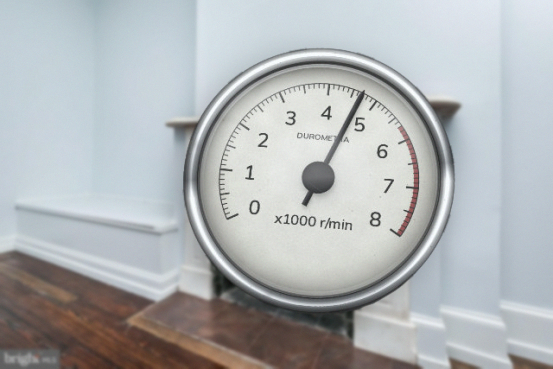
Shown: 4700 rpm
